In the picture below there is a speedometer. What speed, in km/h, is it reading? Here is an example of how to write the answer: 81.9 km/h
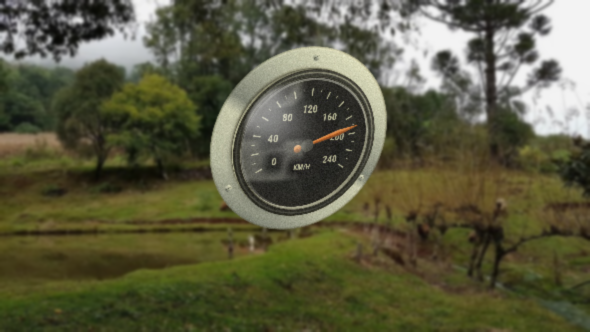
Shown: 190 km/h
